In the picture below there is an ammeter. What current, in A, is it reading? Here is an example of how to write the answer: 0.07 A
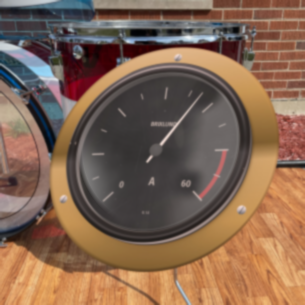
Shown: 37.5 A
